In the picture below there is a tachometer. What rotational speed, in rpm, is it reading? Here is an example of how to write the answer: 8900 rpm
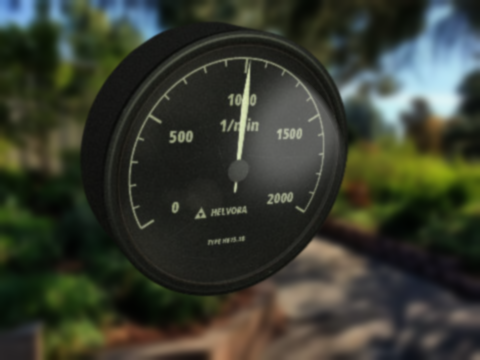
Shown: 1000 rpm
